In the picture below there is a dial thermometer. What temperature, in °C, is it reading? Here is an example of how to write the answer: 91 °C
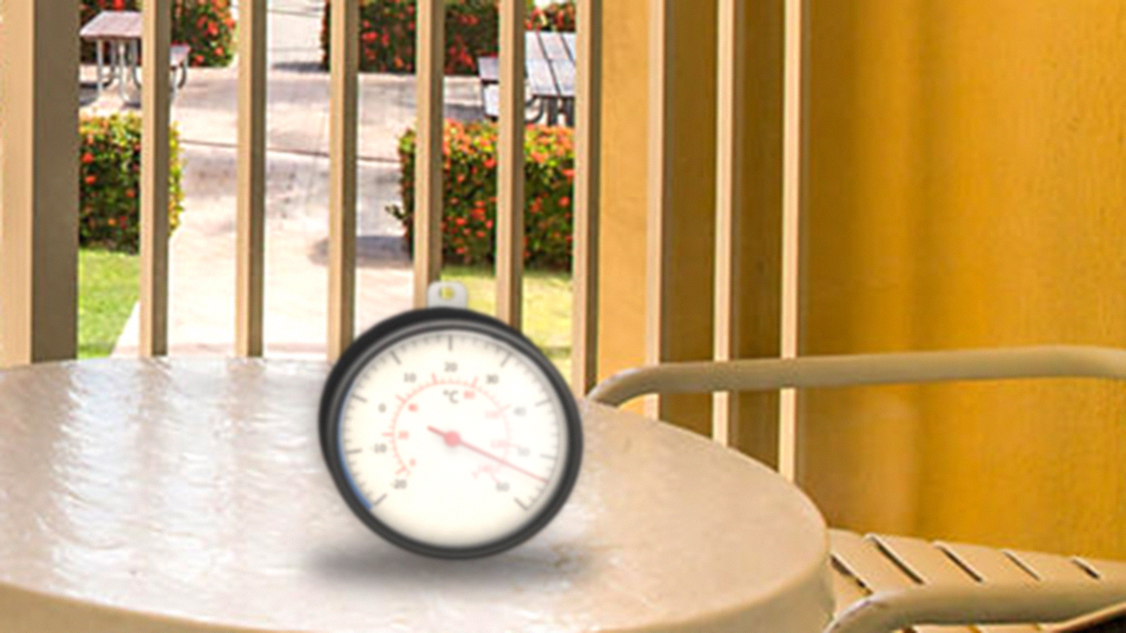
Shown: 54 °C
